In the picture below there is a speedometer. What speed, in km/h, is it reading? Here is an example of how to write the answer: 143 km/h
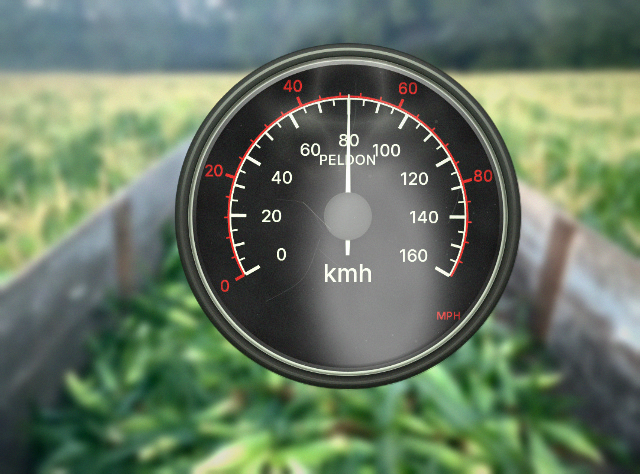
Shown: 80 km/h
